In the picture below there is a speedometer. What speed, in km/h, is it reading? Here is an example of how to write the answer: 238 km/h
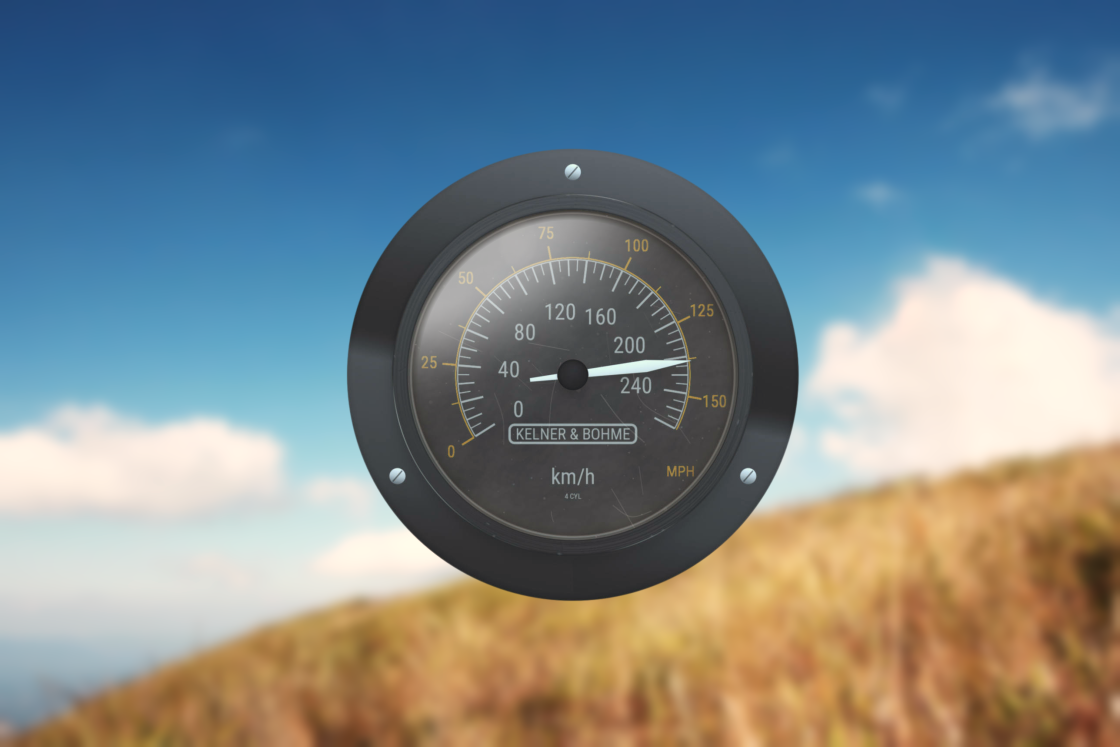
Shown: 222.5 km/h
